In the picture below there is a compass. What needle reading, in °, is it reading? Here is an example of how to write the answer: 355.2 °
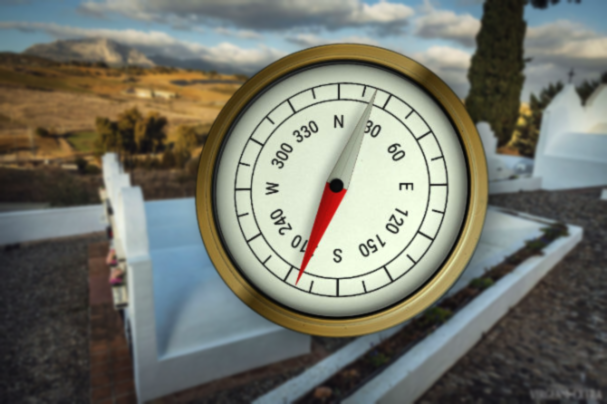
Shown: 202.5 °
